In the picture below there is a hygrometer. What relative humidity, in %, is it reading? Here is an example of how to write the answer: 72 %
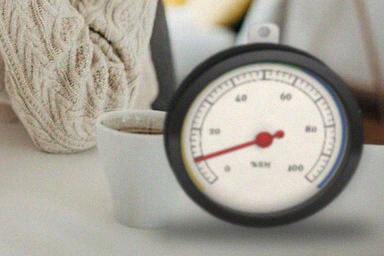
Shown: 10 %
